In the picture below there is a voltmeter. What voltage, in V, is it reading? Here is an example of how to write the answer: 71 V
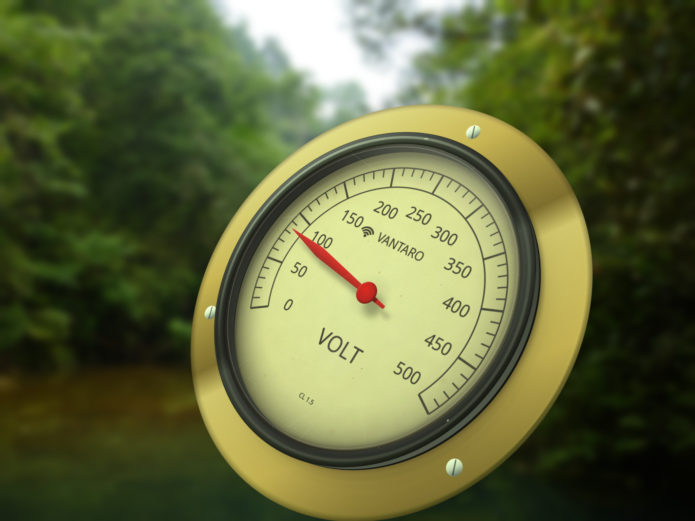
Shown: 85 V
